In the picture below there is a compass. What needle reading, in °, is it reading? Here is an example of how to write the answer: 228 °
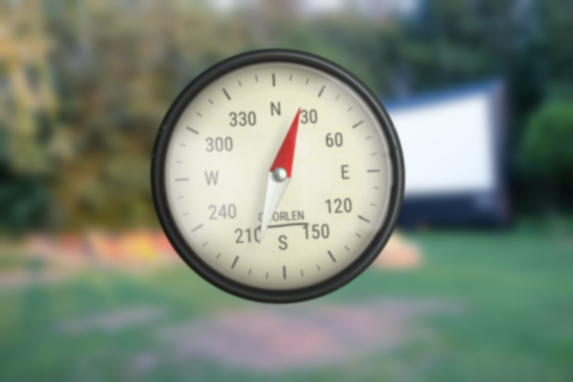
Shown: 20 °
